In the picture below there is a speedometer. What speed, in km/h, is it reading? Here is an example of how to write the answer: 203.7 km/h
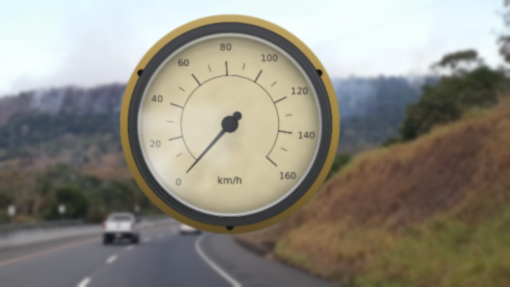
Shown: 0 km/h
